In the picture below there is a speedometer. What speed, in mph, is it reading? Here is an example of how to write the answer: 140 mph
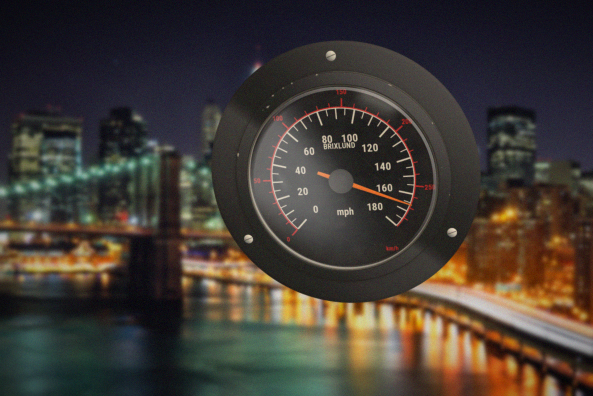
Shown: 165 mph
